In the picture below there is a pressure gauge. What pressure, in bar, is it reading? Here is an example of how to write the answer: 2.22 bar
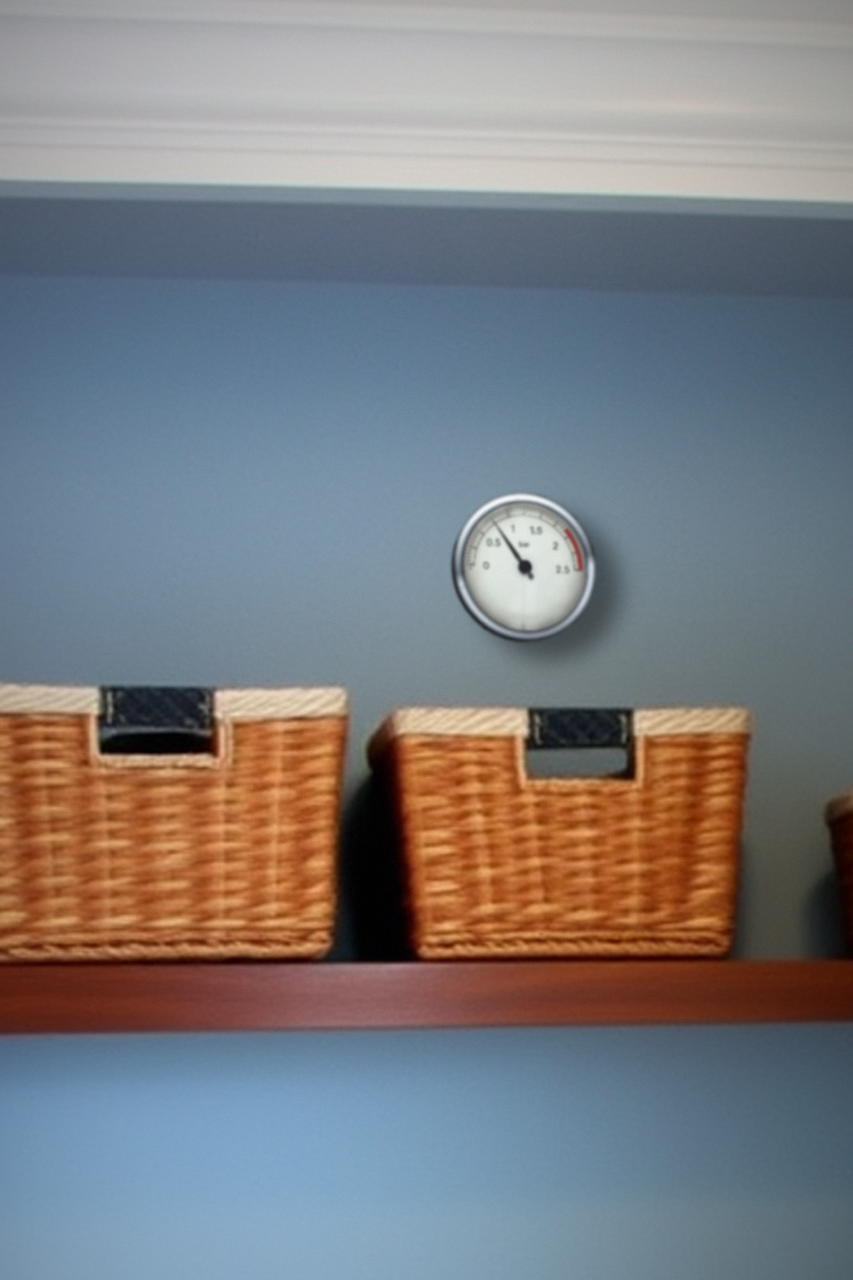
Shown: 0.75 bar
